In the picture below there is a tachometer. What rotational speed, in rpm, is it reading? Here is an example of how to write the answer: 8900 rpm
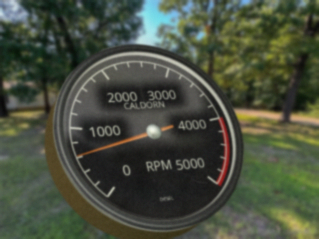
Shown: 600 rpm
